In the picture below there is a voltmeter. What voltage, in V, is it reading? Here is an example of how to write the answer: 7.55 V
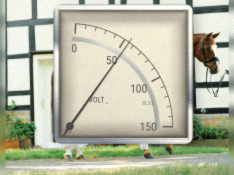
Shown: 55 V
